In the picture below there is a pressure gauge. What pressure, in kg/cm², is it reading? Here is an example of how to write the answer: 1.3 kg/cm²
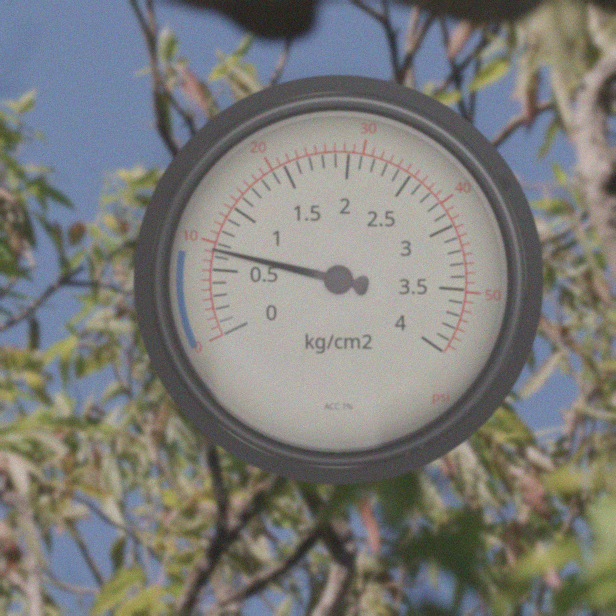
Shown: 0.65 kg/cm²
